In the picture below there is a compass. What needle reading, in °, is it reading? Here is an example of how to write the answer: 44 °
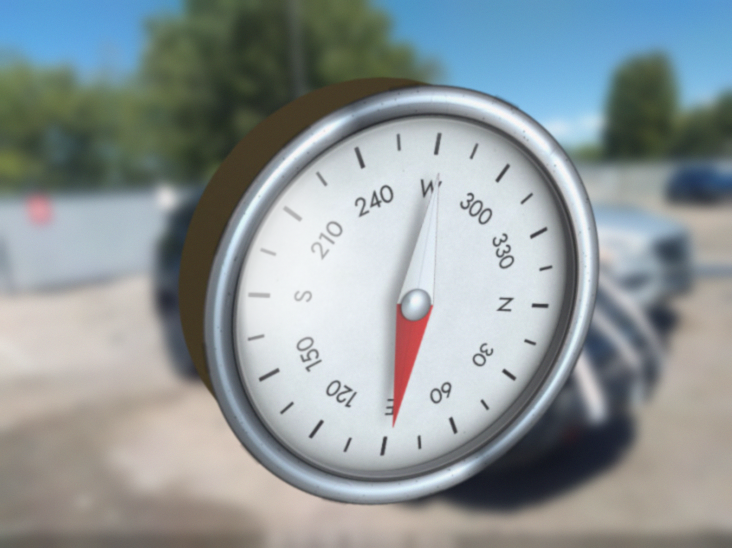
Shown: 90 °
